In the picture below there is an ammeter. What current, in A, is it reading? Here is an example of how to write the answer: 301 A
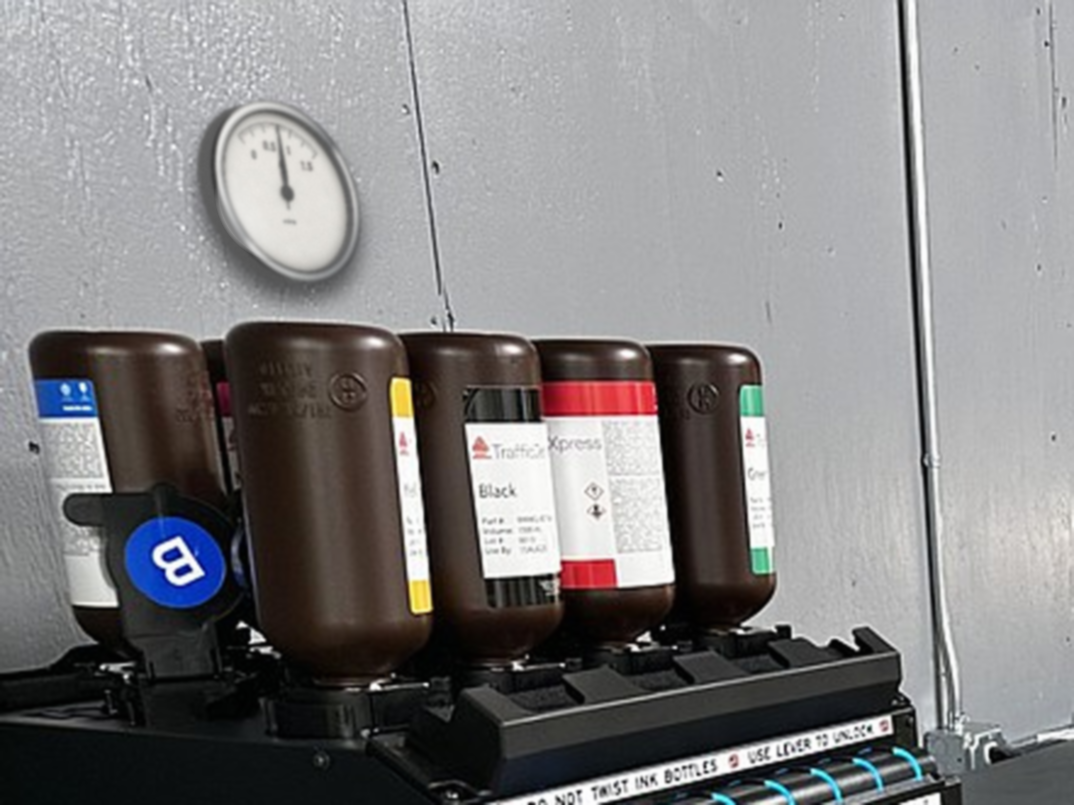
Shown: 0.75 A
